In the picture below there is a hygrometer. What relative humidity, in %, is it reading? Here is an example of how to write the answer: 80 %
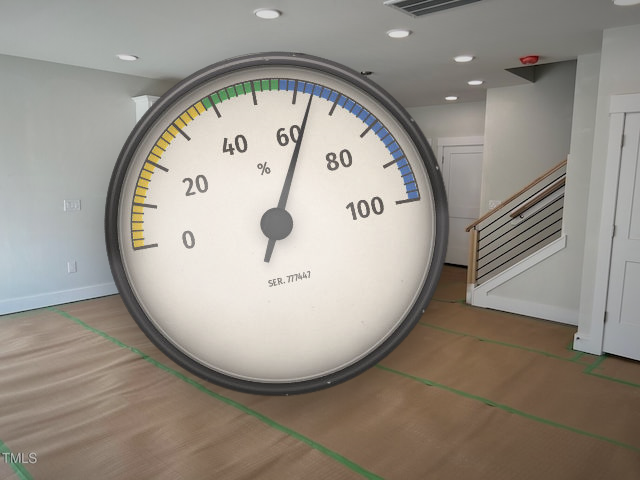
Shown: 64 %
